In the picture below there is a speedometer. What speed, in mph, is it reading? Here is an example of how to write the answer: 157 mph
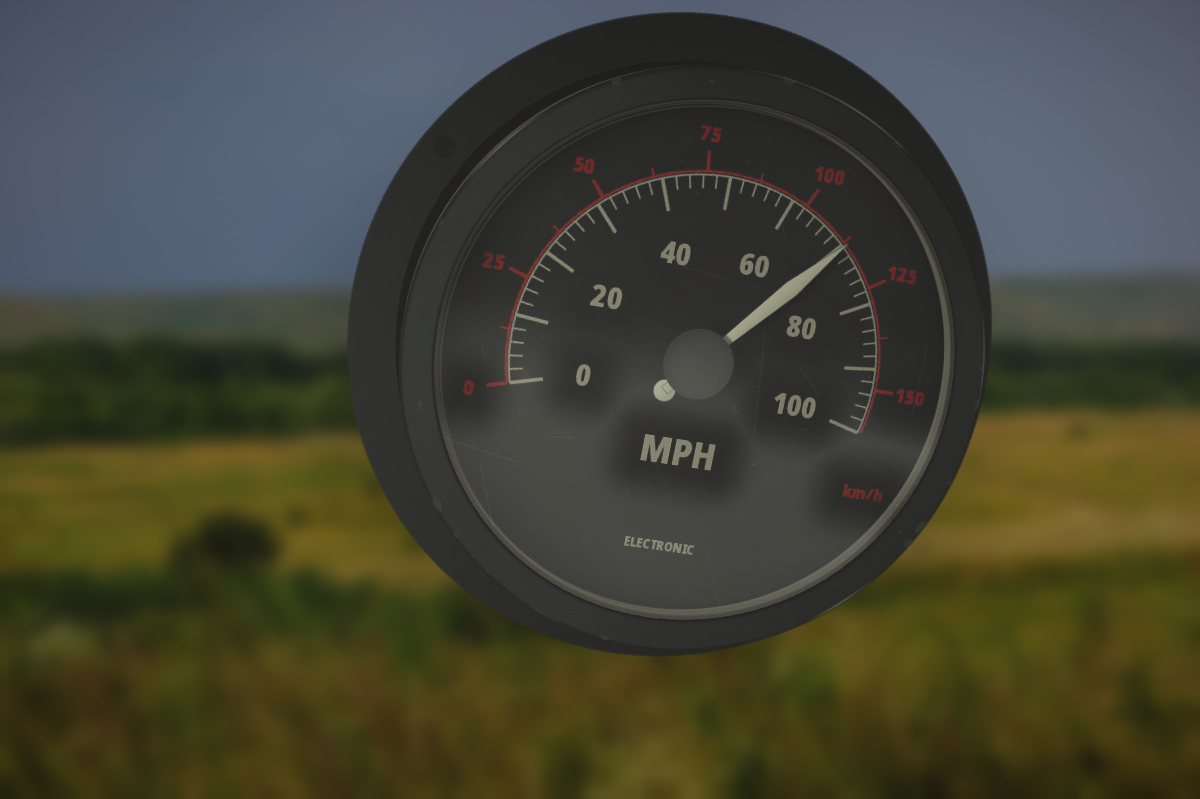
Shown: 70 mph
